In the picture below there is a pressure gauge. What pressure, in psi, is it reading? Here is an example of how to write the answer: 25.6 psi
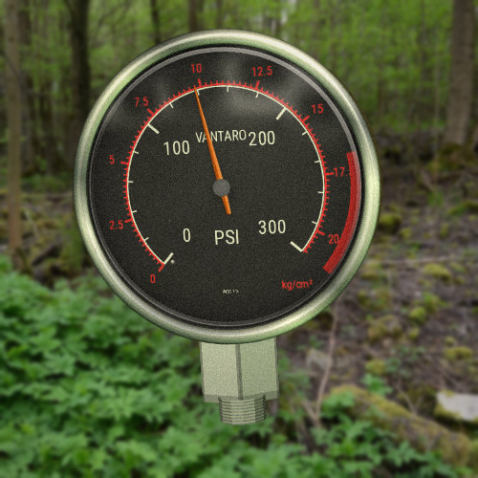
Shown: 140 psi
